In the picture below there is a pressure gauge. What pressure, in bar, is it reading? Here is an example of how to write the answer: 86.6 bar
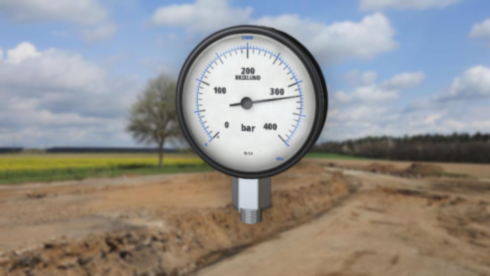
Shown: 320 bar
